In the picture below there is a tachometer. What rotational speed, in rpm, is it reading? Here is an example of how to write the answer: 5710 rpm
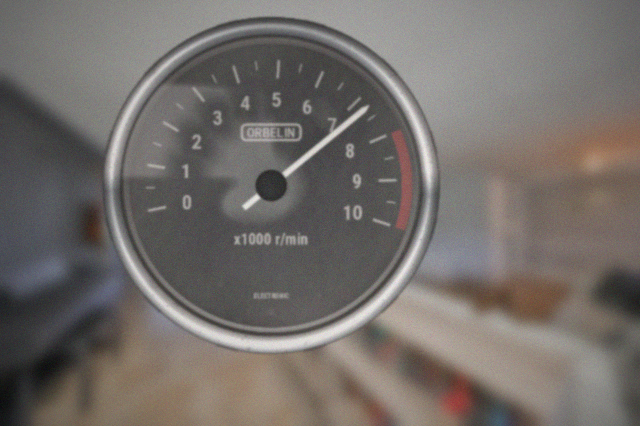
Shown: 7250 rpm
